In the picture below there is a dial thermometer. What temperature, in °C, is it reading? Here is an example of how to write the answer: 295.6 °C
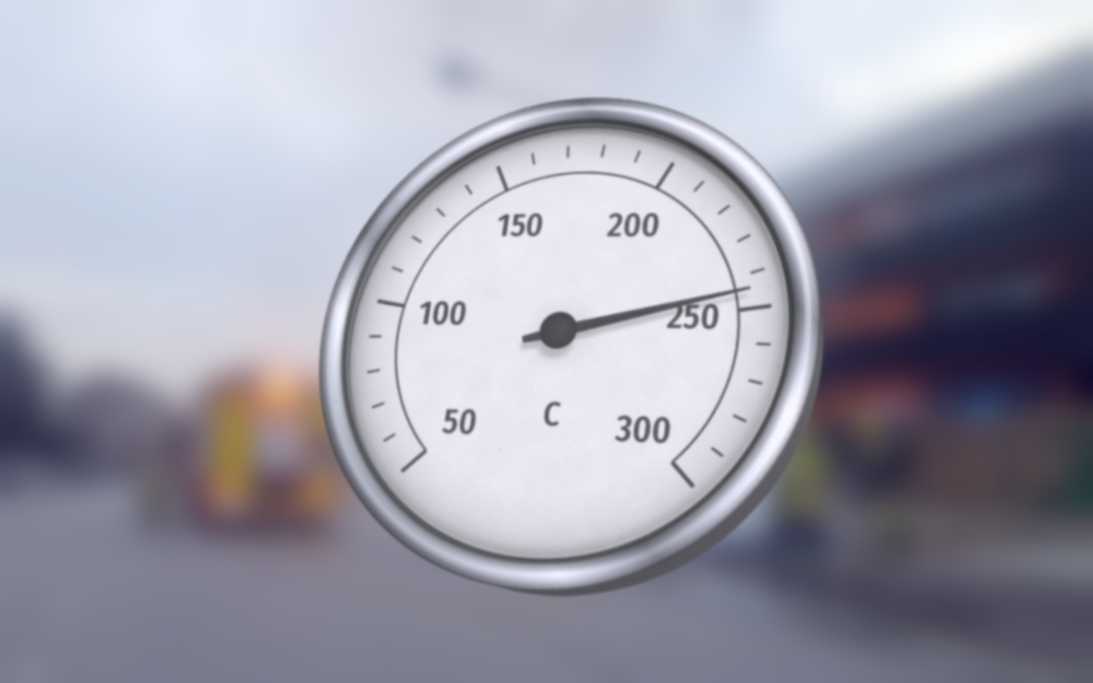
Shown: 245 °C
